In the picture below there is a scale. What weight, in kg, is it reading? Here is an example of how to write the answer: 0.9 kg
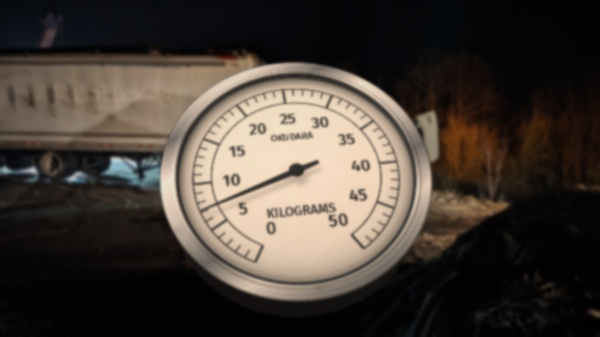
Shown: 7 kg
